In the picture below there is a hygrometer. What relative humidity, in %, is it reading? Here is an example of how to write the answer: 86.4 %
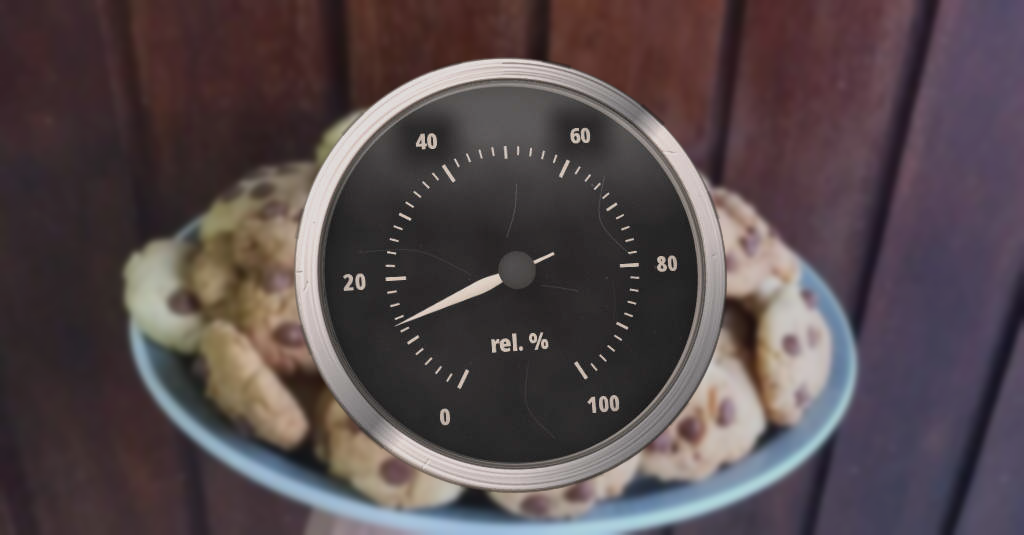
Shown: 13 %
